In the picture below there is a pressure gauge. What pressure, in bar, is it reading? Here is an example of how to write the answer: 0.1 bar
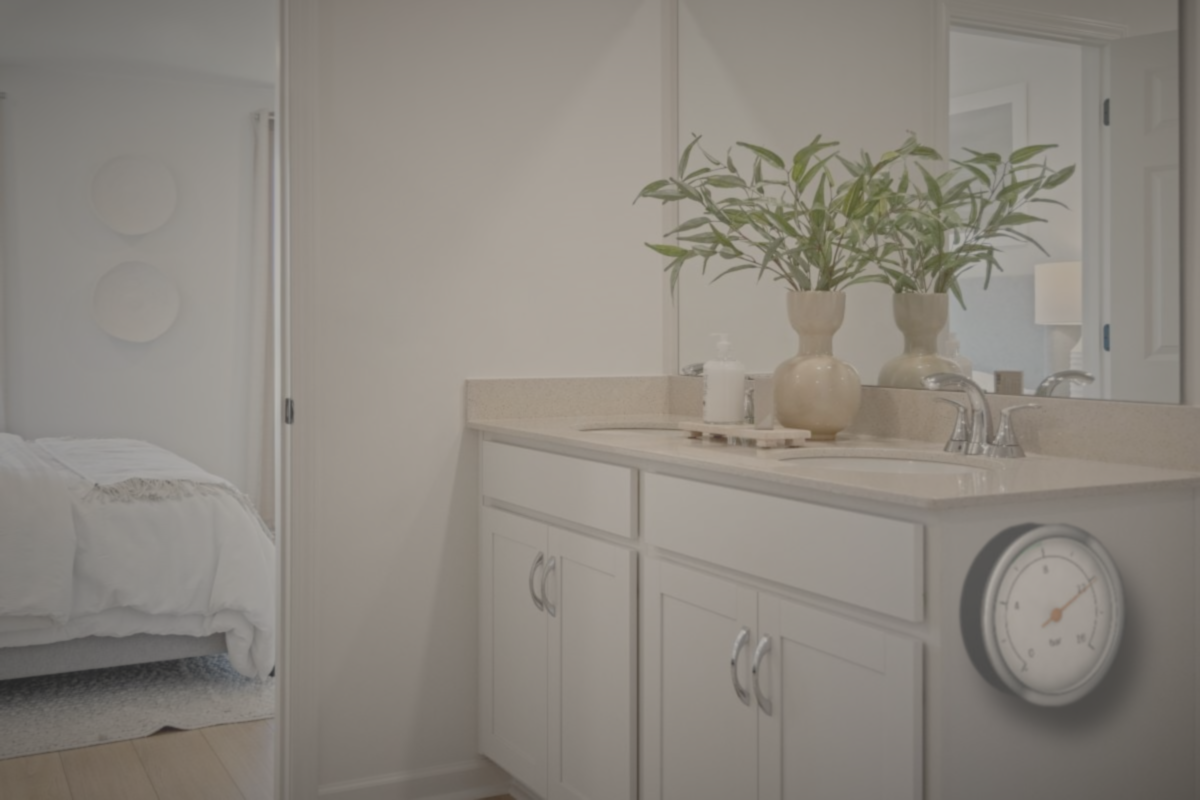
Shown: 12 bar
